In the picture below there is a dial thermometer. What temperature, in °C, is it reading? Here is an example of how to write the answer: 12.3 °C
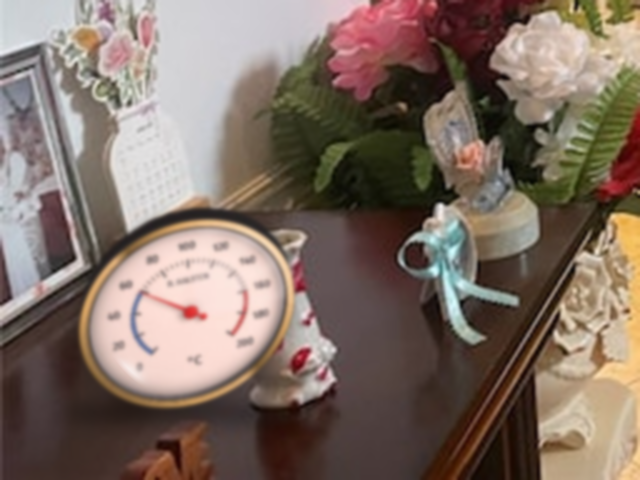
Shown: 60 °C
